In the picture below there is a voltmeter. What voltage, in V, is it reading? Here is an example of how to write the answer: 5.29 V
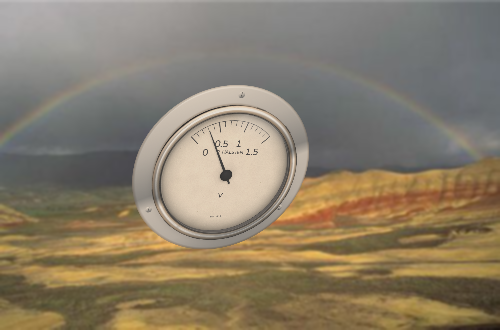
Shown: 0.3 V
